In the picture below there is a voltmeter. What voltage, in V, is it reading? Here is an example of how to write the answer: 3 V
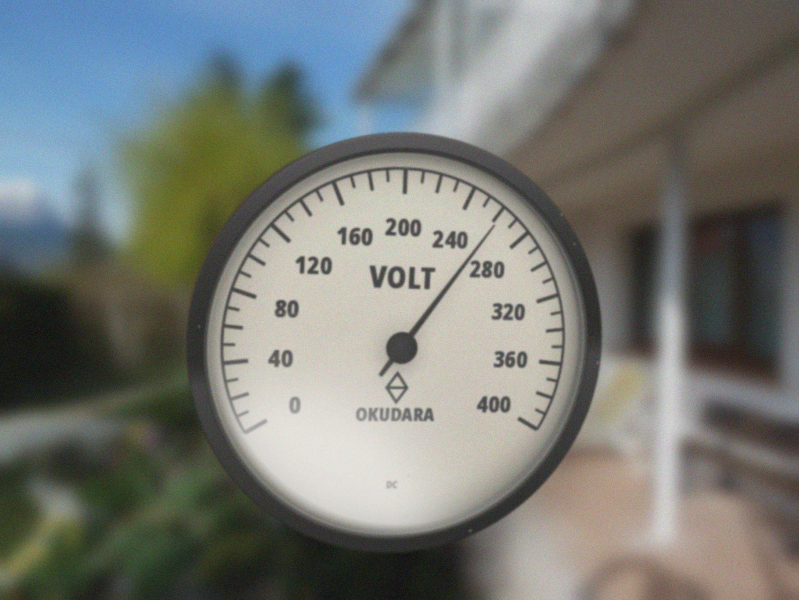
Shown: 260 V
